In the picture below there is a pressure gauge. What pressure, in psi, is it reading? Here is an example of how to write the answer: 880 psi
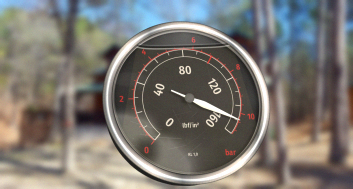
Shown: 150 psi
